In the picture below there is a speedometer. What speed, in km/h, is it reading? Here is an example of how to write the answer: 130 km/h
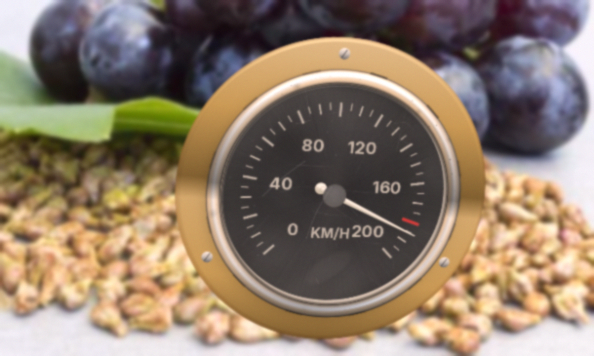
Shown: 185 km/h
